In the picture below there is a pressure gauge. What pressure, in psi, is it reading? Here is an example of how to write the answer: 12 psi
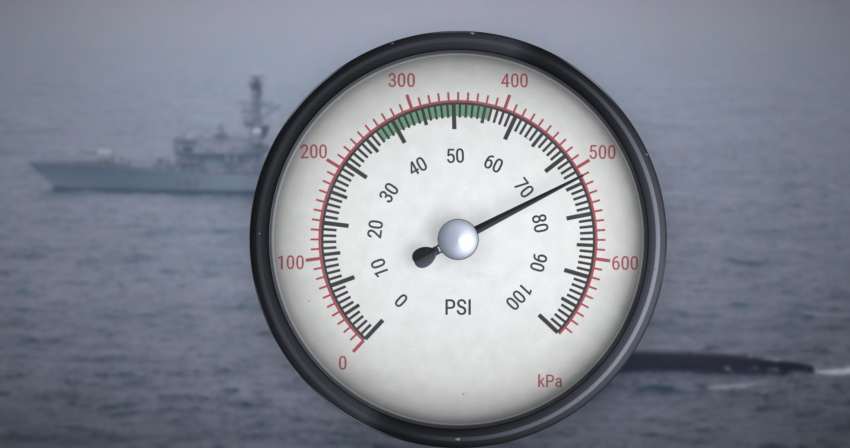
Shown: 74 psi
